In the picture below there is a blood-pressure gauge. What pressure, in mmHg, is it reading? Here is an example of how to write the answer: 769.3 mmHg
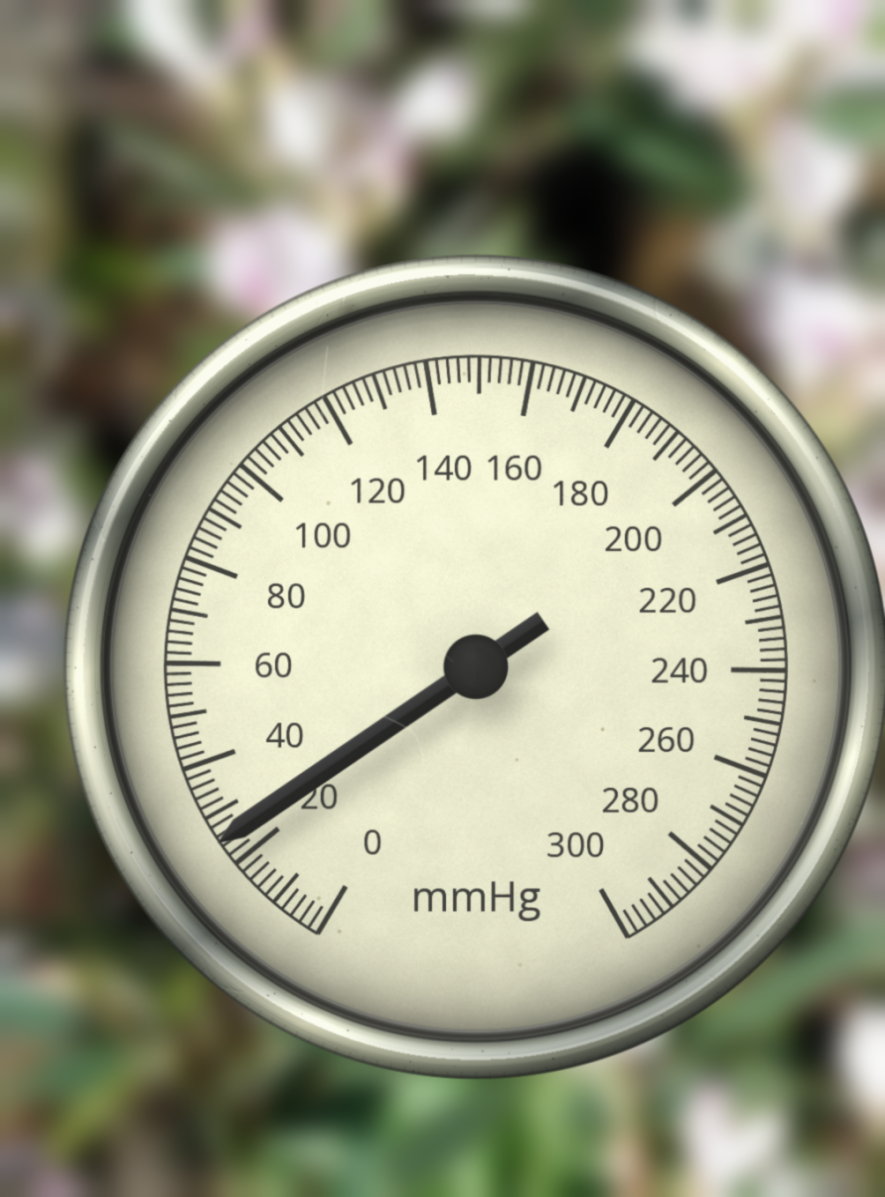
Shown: 25 mmHg
